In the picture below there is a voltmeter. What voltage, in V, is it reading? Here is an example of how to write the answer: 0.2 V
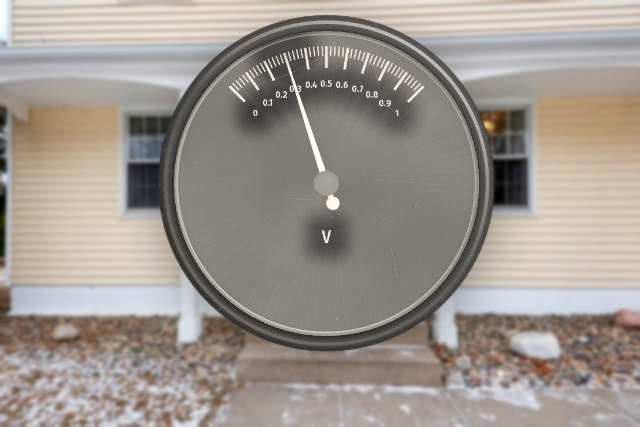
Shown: 0.3 V
